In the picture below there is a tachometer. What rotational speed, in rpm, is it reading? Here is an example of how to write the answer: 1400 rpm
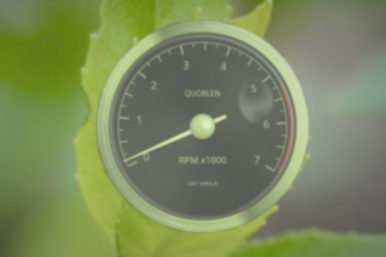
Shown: 125 rpm
